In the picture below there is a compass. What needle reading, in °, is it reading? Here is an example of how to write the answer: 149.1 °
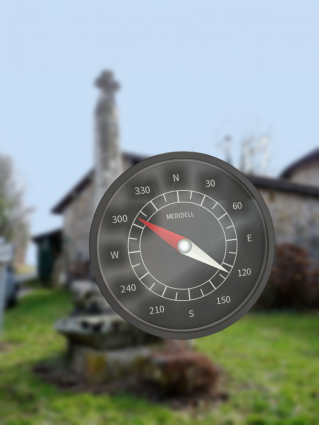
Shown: 307.5 °
